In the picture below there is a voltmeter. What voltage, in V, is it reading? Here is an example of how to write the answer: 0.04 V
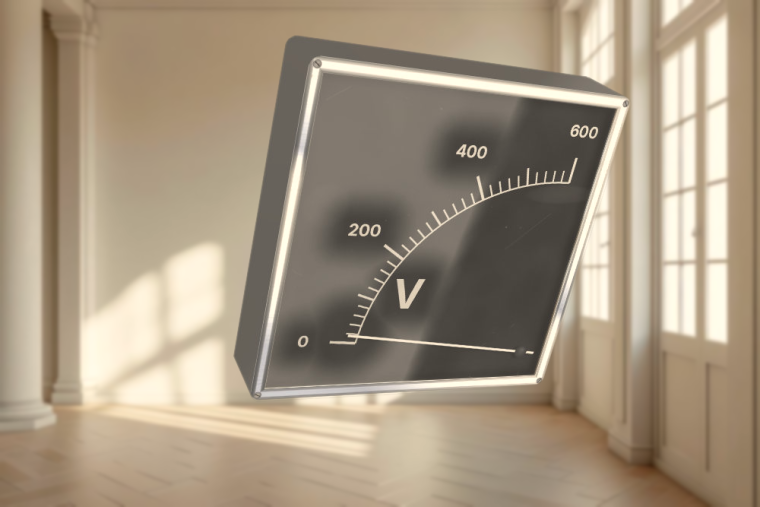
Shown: 20 V
